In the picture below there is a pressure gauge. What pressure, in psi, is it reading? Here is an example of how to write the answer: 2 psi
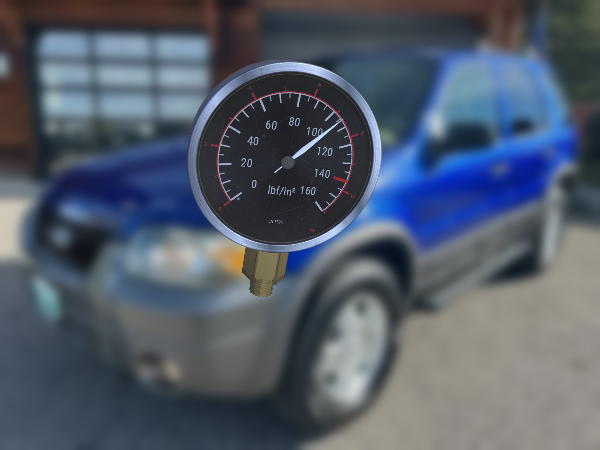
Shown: 105 psi
